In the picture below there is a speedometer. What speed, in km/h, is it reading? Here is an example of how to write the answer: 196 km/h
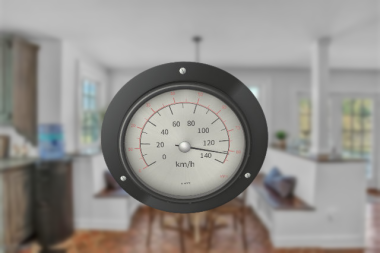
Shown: 130 km/h
